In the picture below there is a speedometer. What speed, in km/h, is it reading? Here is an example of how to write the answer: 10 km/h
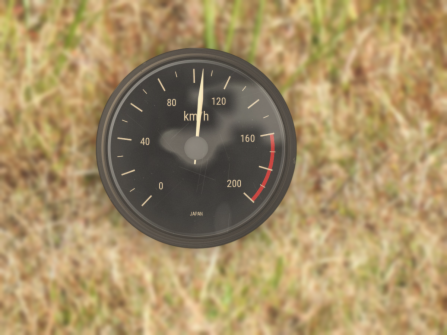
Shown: 105 km/h
